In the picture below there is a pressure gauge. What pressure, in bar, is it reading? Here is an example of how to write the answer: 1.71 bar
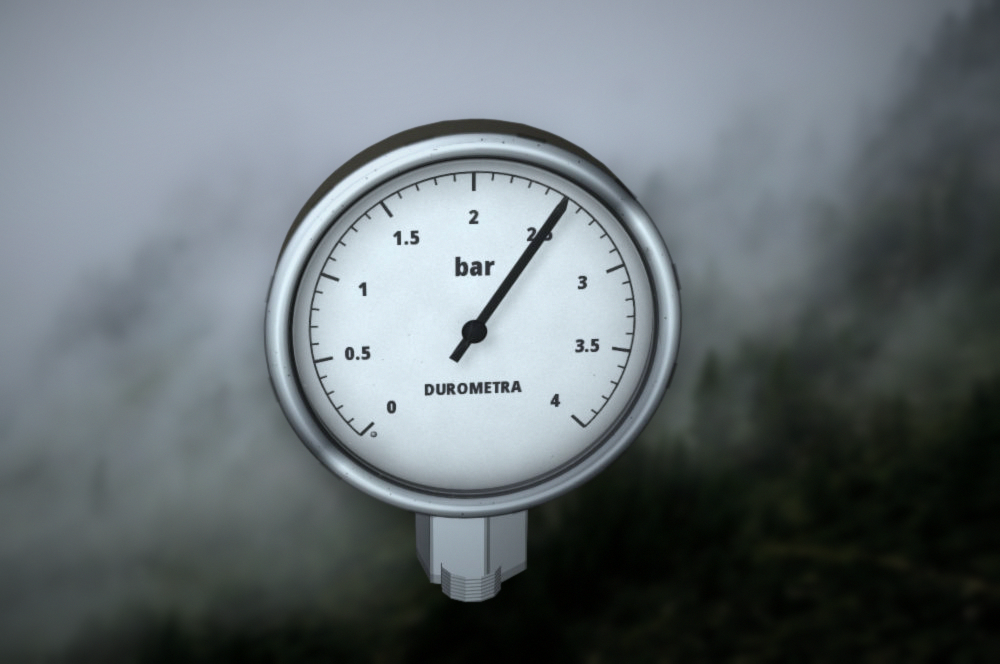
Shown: 2.5 bar
